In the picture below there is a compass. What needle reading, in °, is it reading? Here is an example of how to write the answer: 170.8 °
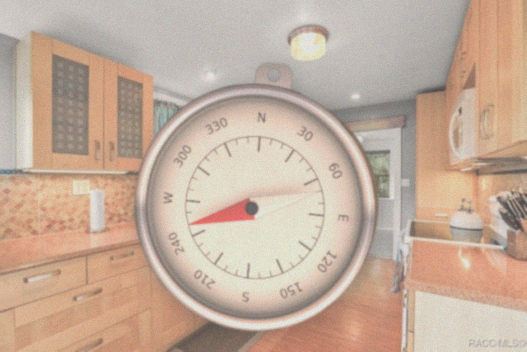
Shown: 250 °
